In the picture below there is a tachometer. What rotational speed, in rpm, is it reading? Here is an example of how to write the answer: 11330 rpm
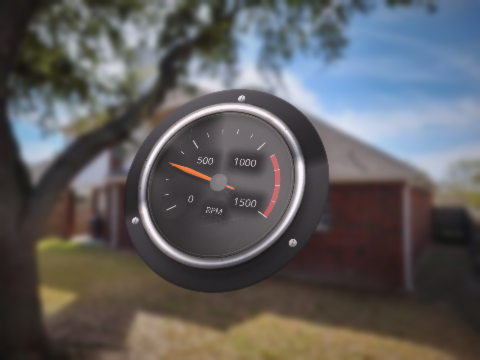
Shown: 300 rpm
